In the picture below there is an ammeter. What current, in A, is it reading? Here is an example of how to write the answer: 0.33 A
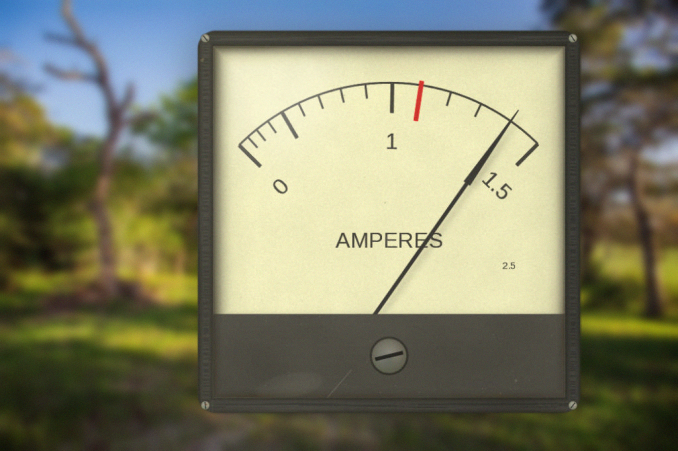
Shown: 1.4 A
